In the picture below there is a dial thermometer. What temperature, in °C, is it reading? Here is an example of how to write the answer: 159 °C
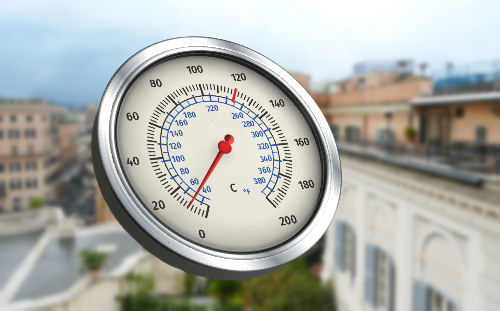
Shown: 10 °C
